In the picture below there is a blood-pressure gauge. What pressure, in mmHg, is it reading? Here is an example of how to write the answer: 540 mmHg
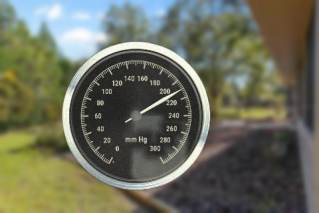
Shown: 210 mmHg
